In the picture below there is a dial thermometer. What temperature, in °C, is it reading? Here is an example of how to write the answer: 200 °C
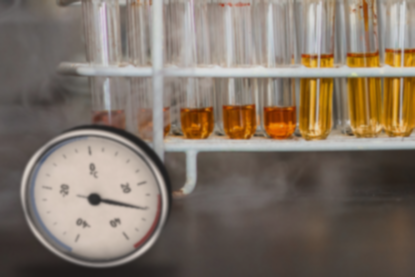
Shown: 28 °C
